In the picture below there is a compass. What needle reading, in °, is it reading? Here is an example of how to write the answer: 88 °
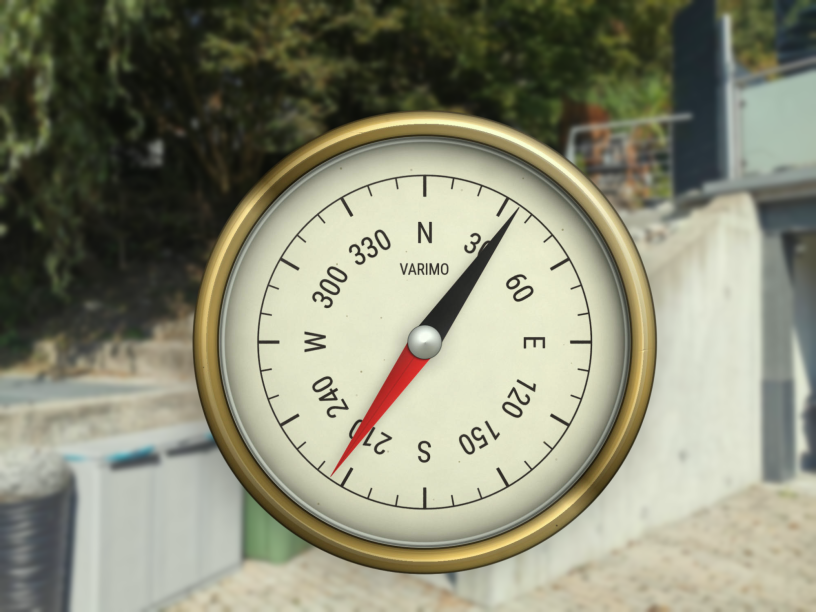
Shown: 215 °
